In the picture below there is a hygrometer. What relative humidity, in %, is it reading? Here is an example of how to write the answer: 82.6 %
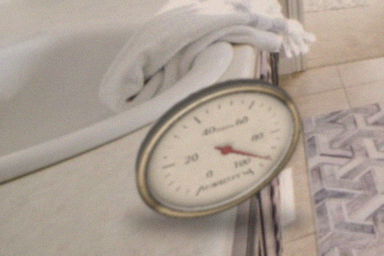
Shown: 92 %
